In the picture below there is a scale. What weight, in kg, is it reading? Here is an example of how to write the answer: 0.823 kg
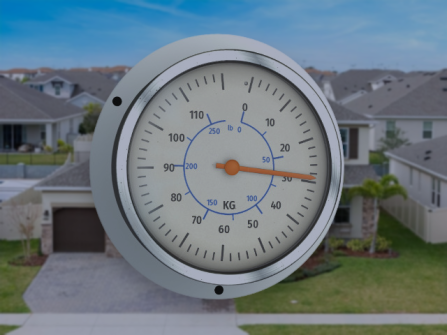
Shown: 29 kg
